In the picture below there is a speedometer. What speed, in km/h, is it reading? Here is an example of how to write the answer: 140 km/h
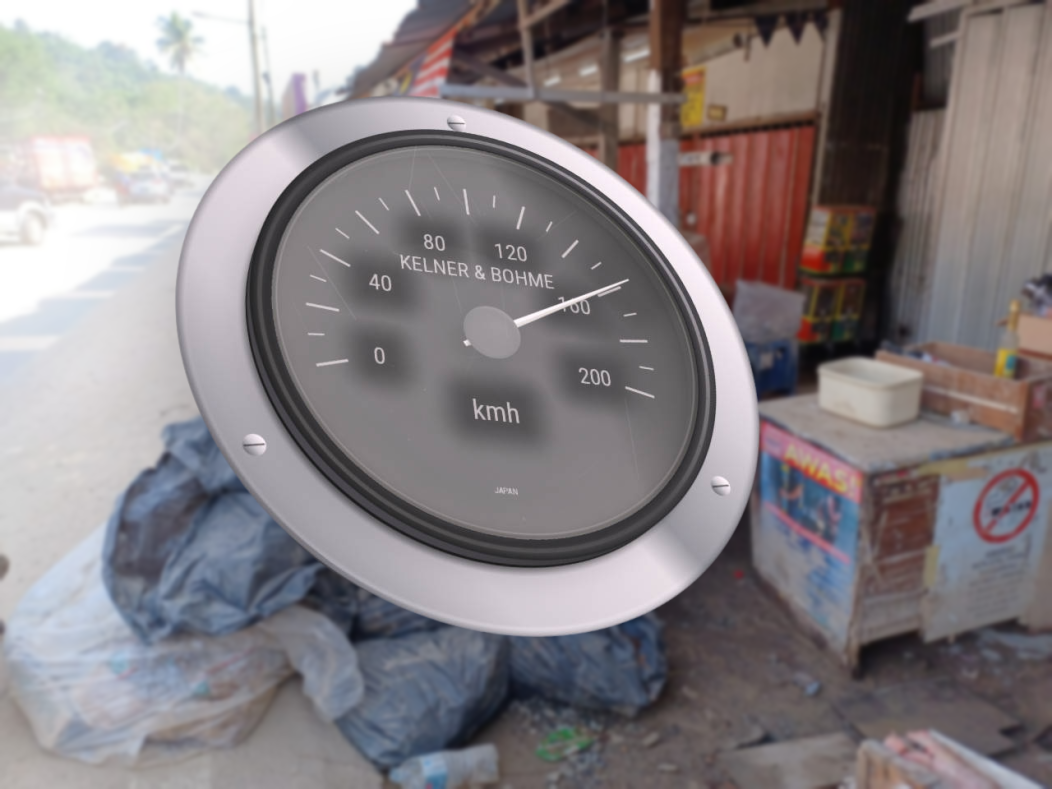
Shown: 160 km/h
